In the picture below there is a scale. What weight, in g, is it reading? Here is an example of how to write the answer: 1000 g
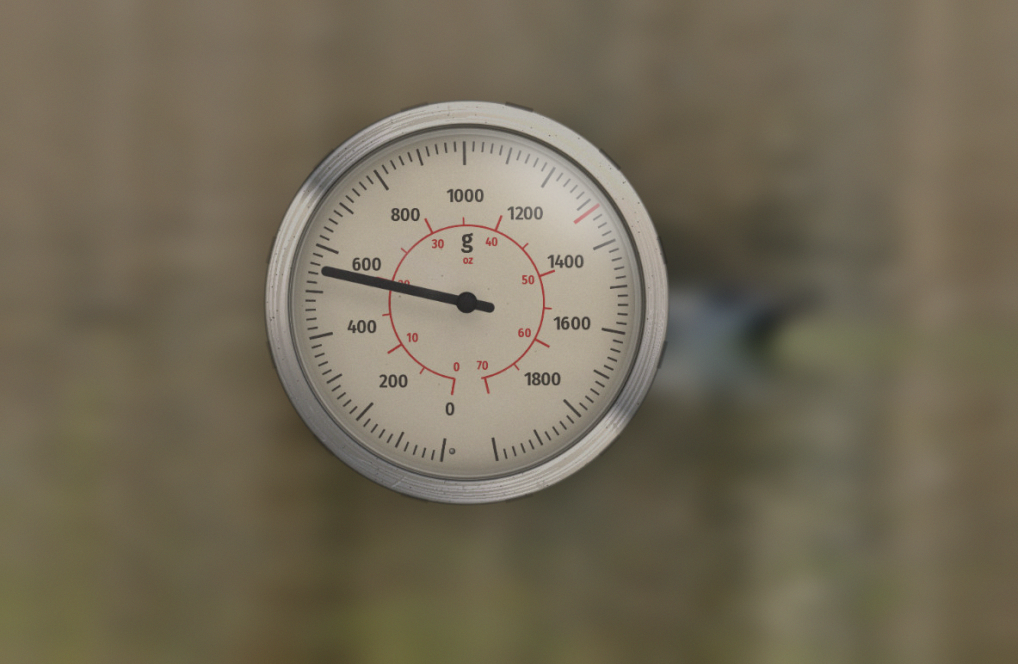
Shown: 550 g
